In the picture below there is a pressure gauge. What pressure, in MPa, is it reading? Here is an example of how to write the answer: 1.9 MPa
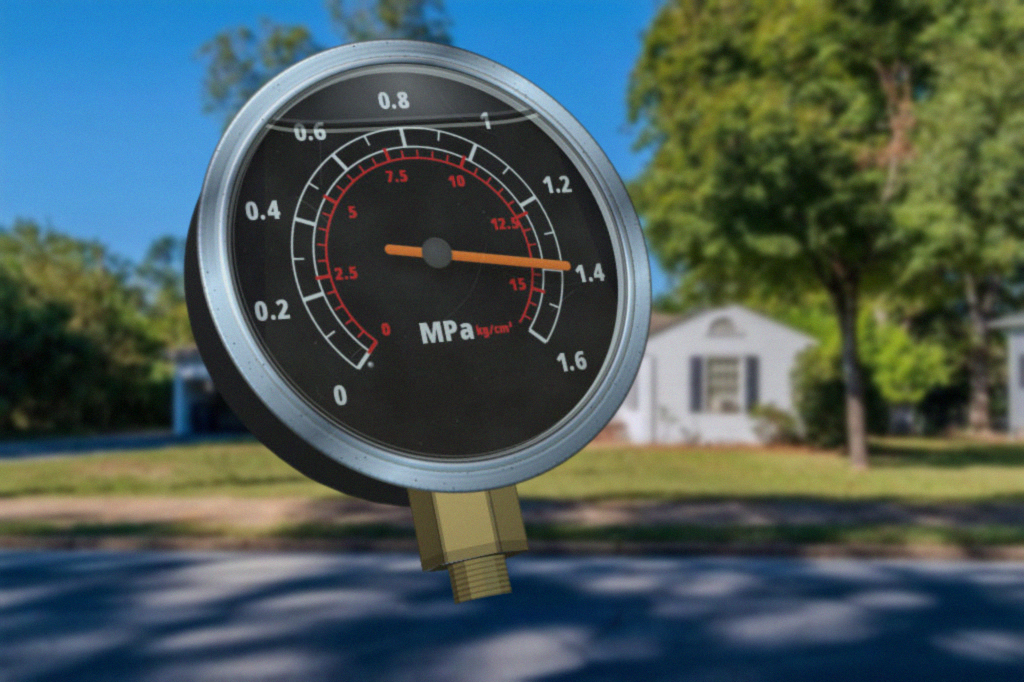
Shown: 1.4 MPa
